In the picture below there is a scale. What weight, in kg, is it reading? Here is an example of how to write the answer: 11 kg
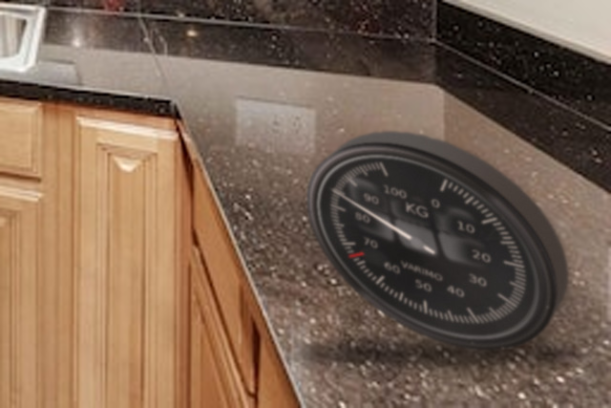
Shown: 85 kg
